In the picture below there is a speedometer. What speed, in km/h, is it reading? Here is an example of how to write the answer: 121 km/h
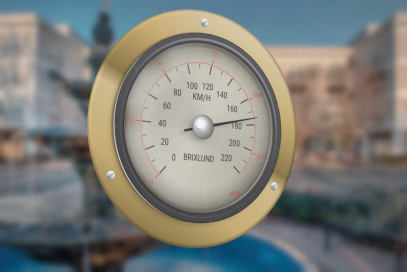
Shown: 175 km/h
